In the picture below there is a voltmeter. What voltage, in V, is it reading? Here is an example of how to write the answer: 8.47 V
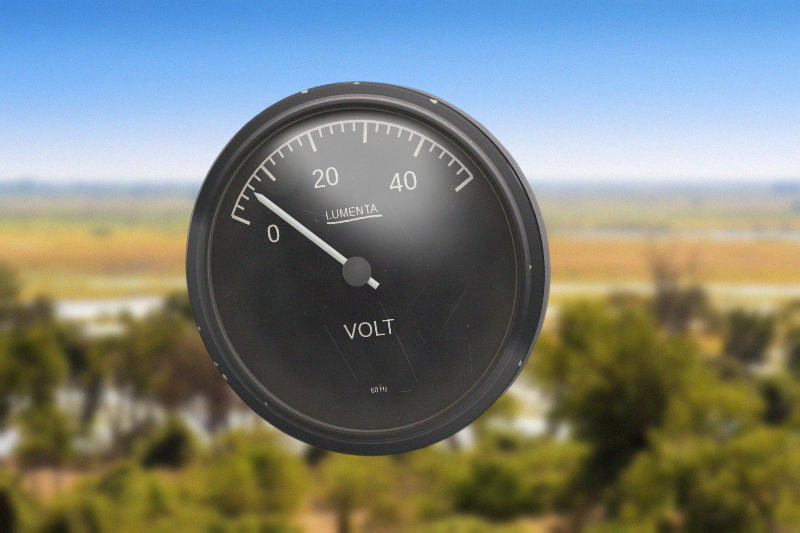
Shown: 6 V
